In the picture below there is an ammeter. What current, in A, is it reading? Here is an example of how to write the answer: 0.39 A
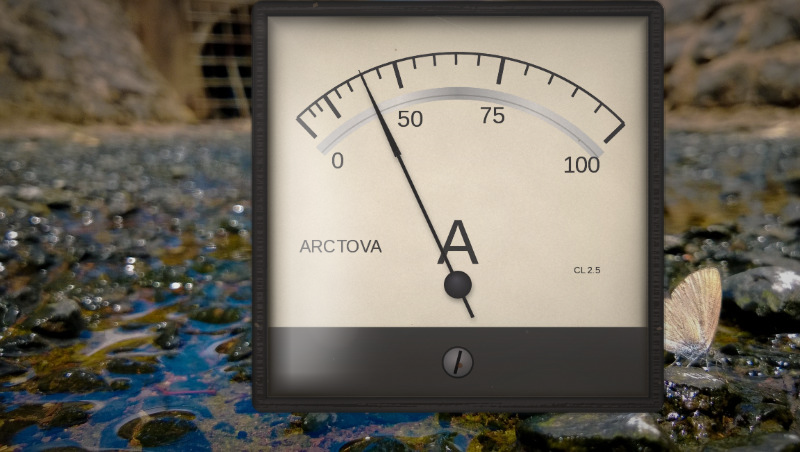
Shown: 40 A
